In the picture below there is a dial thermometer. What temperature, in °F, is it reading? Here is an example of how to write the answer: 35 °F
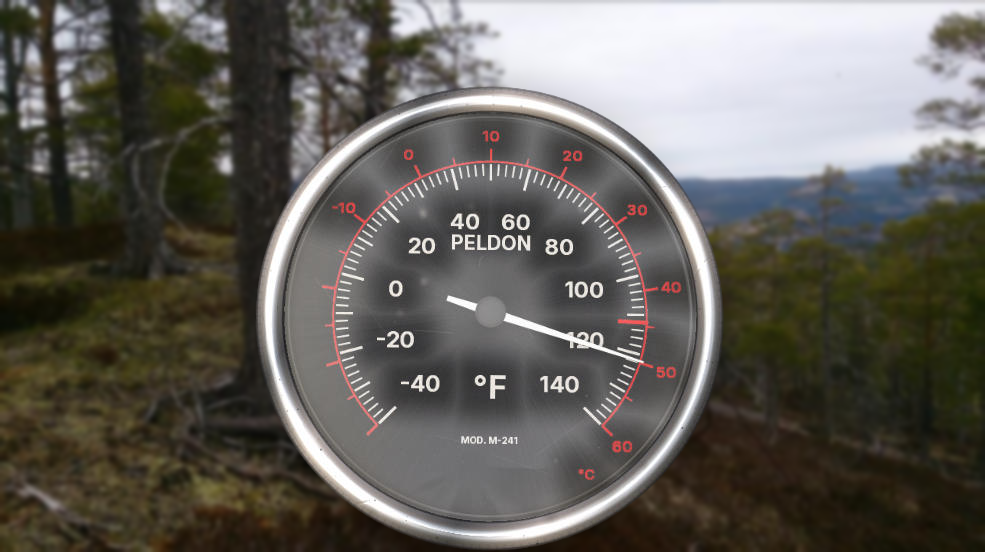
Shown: 122 °F
